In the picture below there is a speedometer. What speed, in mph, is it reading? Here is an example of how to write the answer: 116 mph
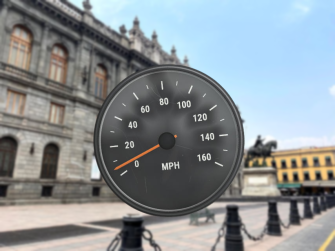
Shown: 5 mph
